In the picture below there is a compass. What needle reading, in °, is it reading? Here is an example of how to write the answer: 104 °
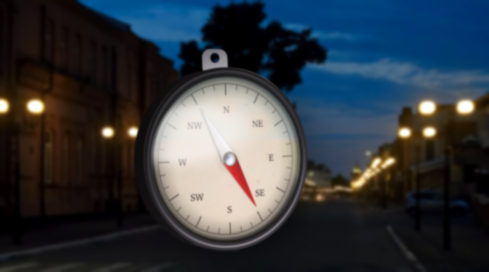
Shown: 150 °
